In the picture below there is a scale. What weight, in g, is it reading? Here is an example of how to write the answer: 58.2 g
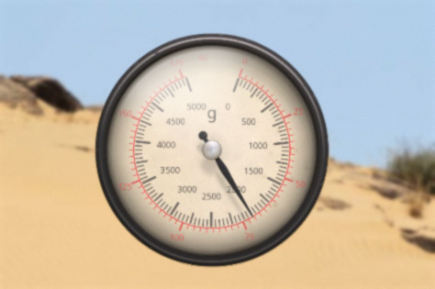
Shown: 2000 g
